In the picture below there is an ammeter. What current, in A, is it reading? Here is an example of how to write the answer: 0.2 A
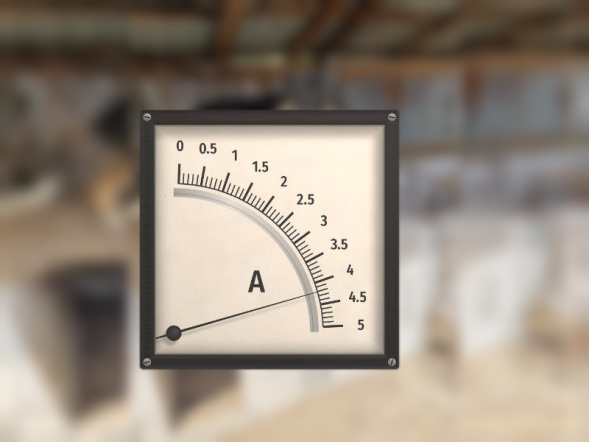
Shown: 4.2 A
